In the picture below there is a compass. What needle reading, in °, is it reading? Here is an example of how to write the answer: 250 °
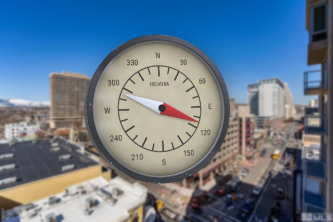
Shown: 112.5 °
